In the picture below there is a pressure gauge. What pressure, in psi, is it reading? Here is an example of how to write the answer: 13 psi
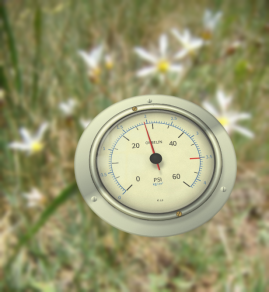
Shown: 27.5 psi
